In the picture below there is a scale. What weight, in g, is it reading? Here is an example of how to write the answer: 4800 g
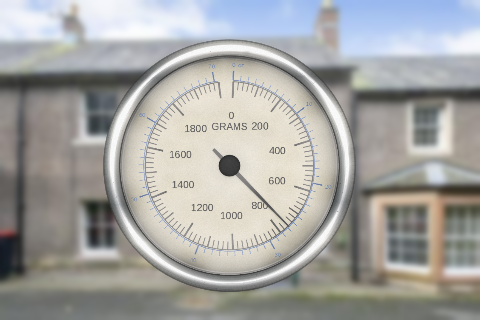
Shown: 760 g
